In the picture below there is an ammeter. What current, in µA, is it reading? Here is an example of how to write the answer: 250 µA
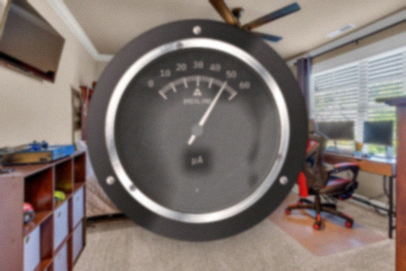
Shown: 50 µA
